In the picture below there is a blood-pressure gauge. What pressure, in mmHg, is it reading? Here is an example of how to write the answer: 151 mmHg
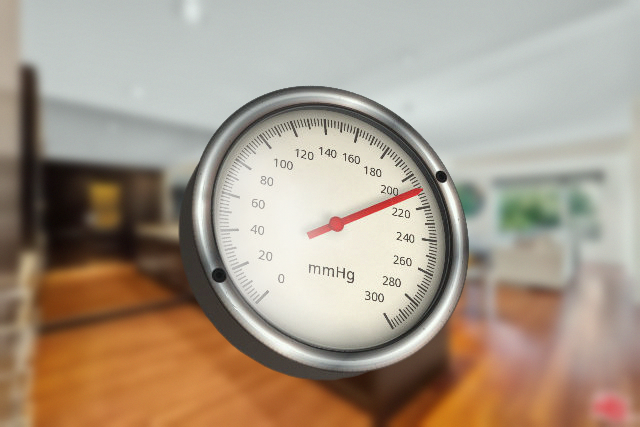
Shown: 210 mmHg
